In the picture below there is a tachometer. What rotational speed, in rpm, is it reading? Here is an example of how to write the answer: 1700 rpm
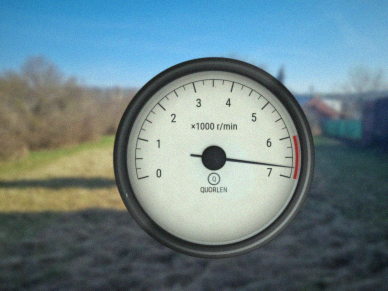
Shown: 6750 rpm
